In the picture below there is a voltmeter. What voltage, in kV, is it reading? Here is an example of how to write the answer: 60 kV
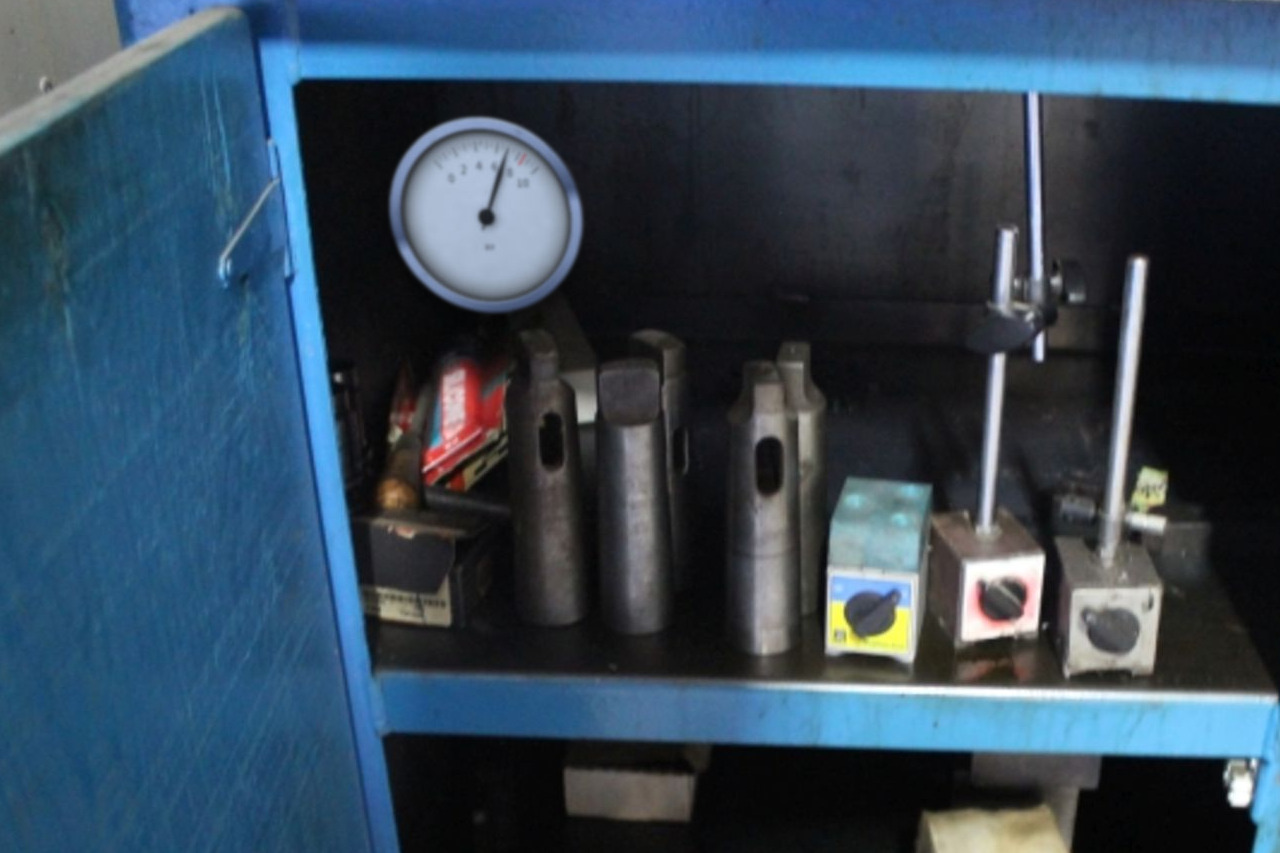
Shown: 7 kV
